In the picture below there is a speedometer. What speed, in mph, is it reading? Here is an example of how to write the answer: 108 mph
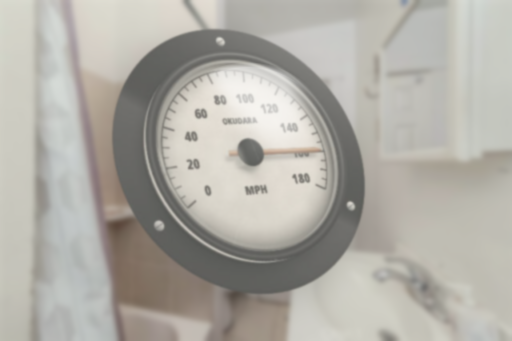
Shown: 160 mph
